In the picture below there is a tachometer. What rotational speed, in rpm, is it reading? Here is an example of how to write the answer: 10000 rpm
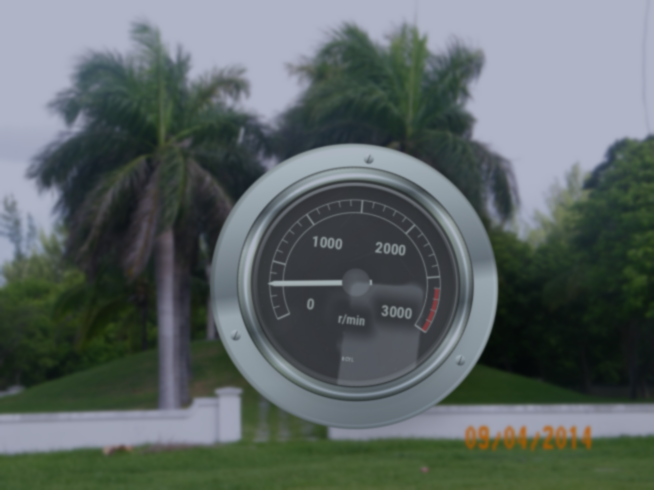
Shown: 300 rpm
